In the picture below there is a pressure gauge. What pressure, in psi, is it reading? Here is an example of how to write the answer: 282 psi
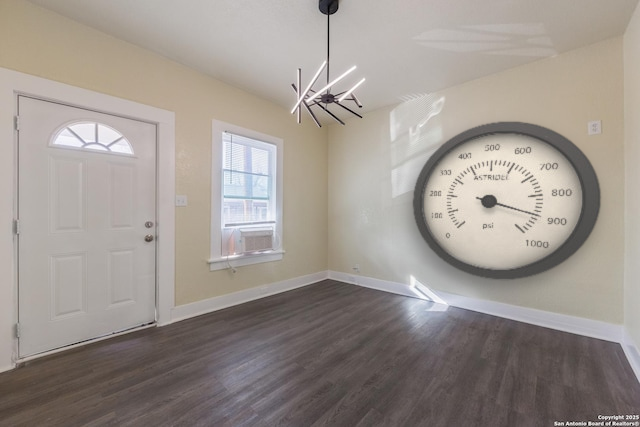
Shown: 900 psi
